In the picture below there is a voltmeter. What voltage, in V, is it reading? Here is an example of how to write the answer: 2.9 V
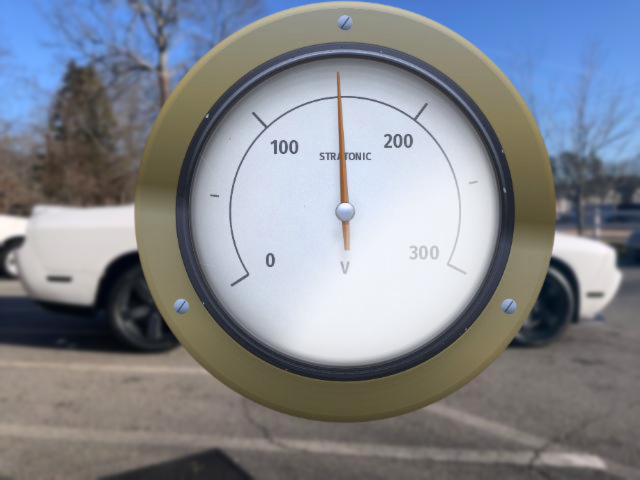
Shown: 150 V
